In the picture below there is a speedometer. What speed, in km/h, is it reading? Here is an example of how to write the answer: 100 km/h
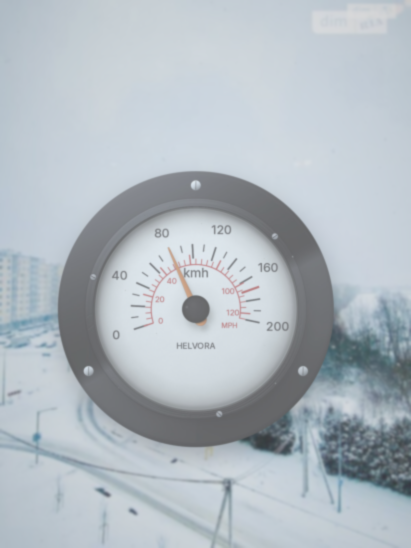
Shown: 80 km/h
